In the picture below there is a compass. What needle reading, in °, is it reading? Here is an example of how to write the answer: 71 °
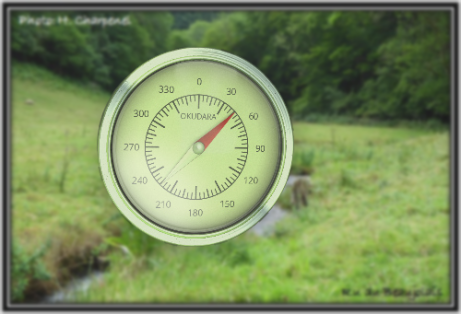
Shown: 45 °
